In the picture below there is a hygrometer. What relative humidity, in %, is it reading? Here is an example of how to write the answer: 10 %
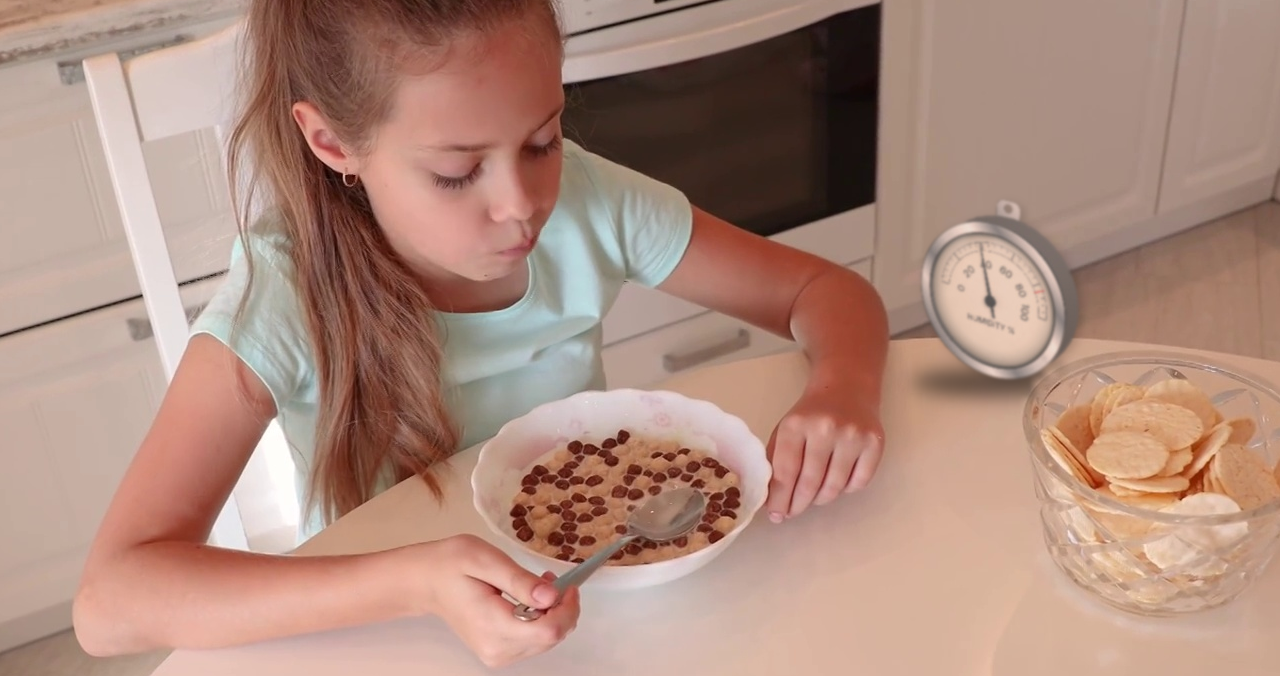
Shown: 40 %
